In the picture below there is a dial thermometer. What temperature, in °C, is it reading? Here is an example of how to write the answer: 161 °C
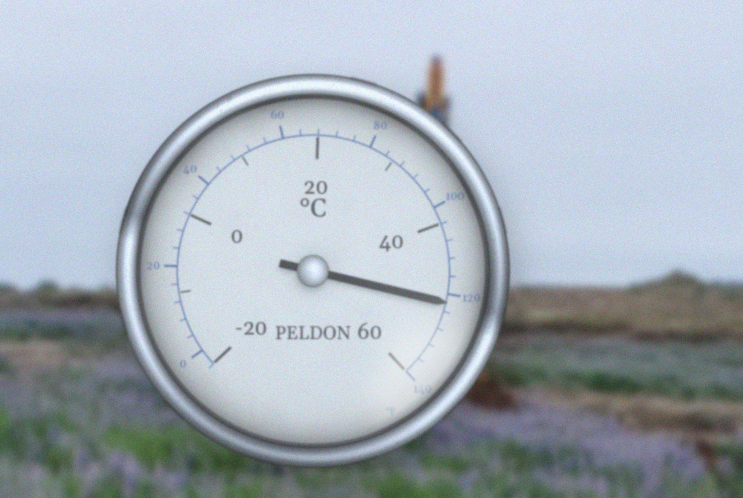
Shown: 50 °C
